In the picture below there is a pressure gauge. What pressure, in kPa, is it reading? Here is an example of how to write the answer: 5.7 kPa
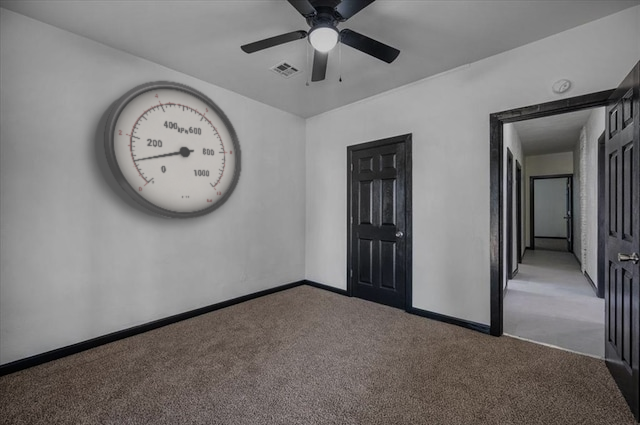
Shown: 100 kPa
